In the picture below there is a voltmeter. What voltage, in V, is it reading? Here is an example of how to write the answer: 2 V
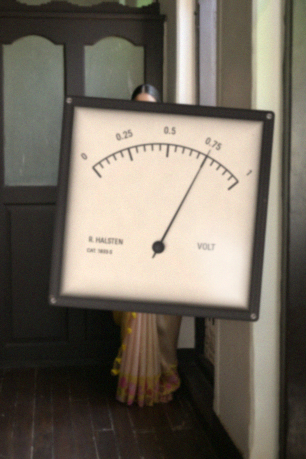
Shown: 0.75 V
